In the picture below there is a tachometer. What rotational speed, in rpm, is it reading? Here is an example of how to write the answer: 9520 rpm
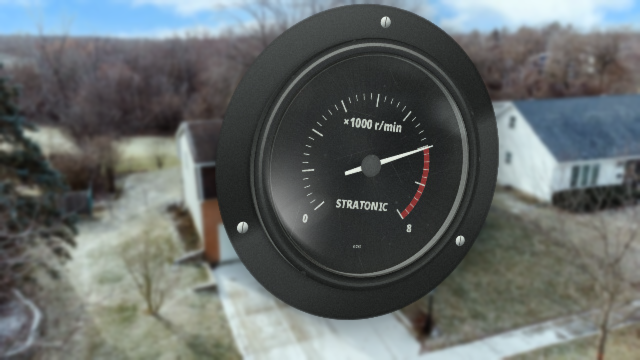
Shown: 6000 rpm
